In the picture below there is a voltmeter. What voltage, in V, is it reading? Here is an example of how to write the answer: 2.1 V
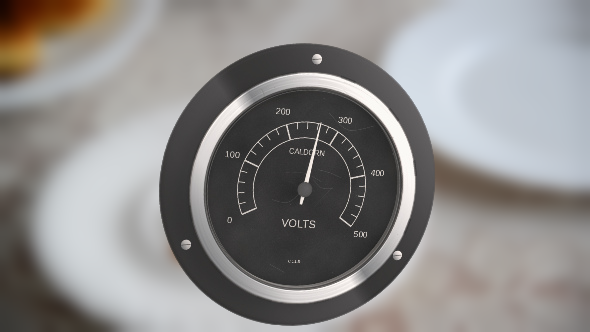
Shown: 260 V
